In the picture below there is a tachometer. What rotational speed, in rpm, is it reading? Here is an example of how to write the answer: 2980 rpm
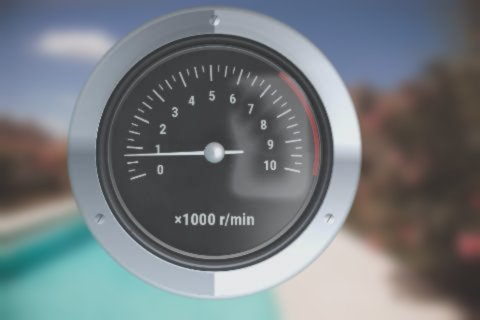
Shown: 750 rpm
